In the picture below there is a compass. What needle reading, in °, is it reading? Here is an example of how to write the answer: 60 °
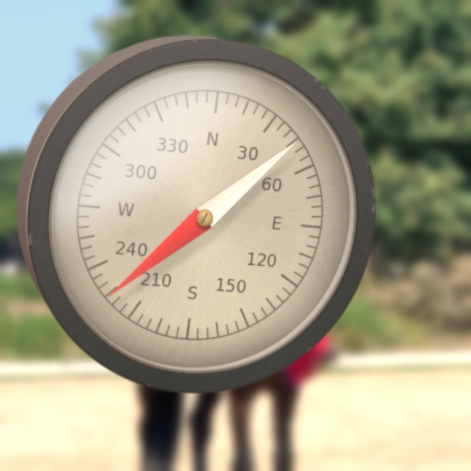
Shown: 225 °
